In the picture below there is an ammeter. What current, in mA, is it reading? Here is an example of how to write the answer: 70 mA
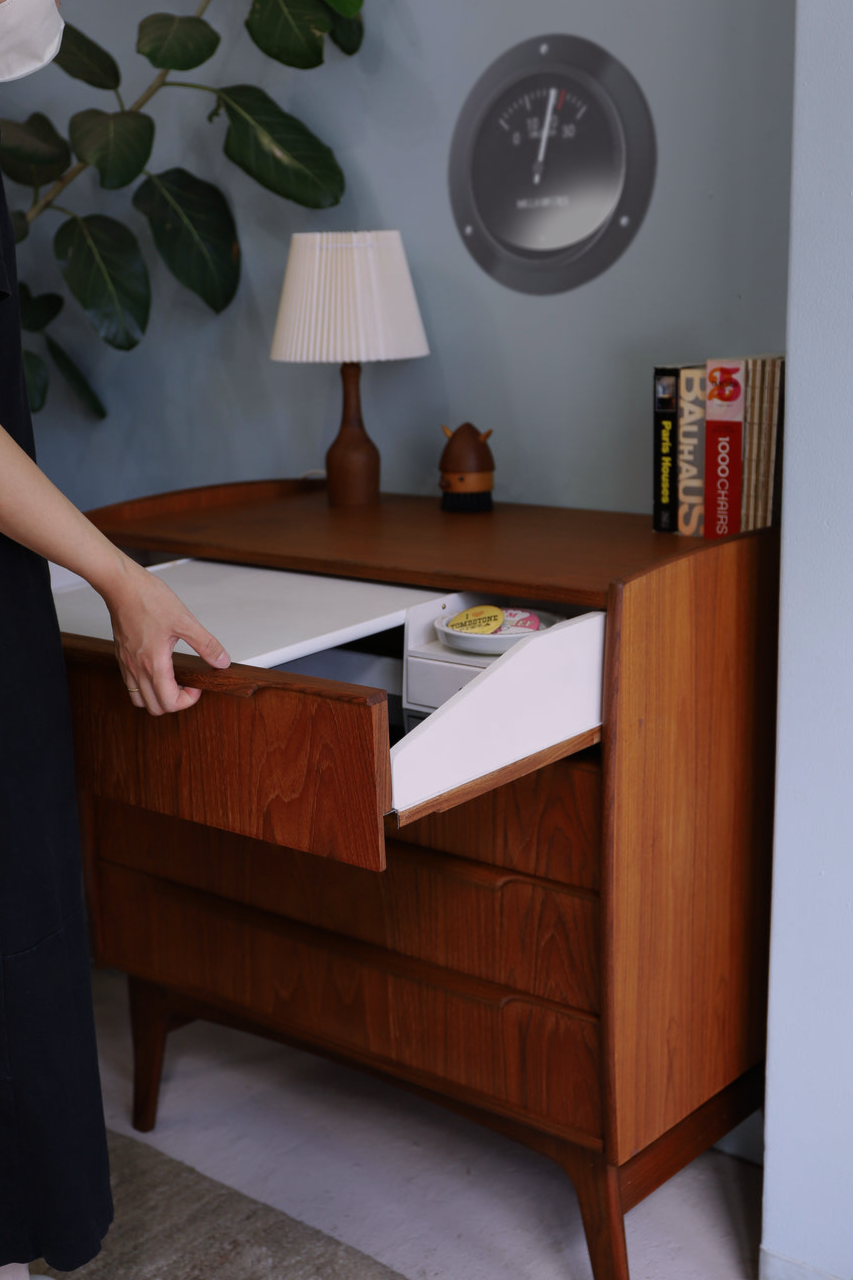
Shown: 20 mA
